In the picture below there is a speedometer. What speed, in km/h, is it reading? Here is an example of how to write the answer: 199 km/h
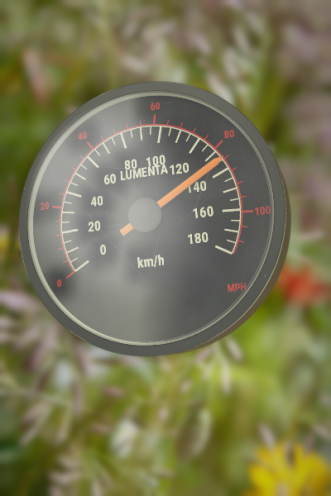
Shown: 135 km/h
